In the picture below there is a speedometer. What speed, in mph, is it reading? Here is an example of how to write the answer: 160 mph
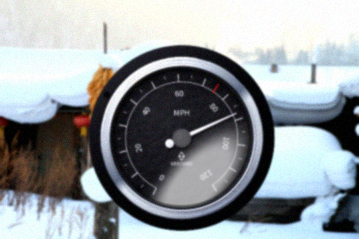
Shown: 87.5 mph
